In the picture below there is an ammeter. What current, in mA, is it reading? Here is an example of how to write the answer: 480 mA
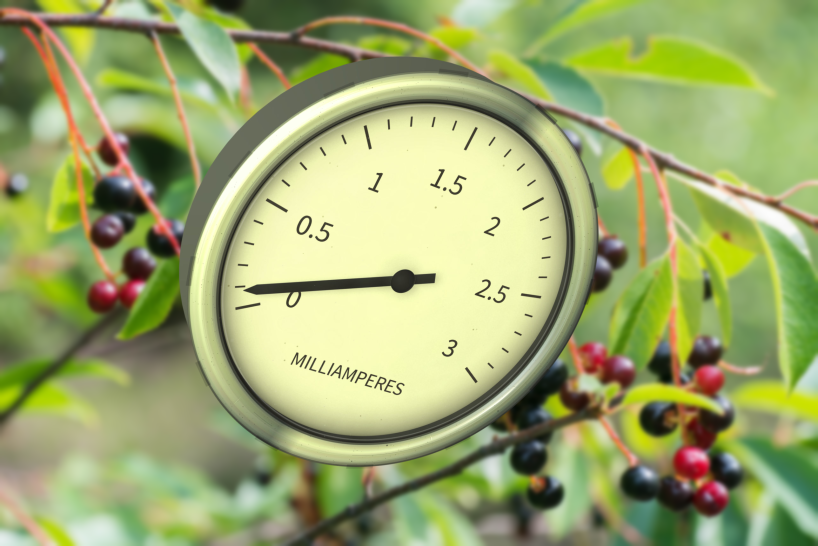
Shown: 0.1 mA
